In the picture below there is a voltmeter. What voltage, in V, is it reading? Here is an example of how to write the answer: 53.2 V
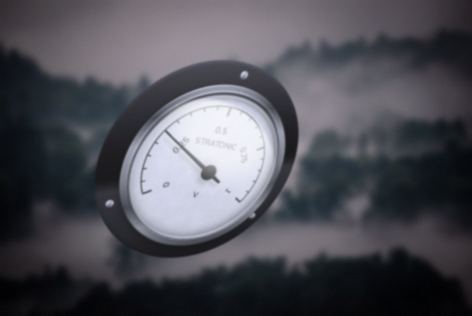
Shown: 0.25 V
